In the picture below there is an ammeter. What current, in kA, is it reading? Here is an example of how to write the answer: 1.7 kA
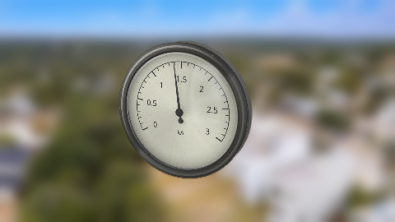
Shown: 1.4 kA
